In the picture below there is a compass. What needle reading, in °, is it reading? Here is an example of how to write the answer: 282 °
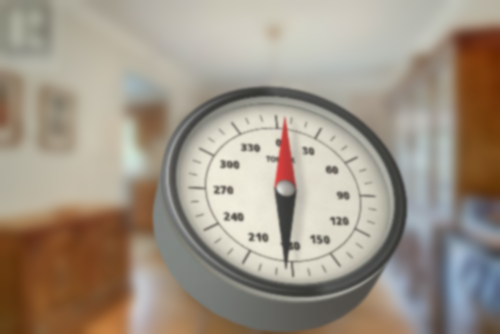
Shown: 5 °
